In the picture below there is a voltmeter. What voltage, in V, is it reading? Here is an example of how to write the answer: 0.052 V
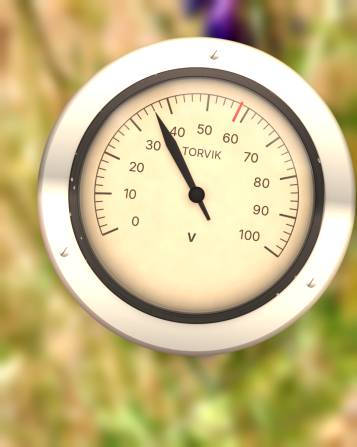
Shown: 36 V
